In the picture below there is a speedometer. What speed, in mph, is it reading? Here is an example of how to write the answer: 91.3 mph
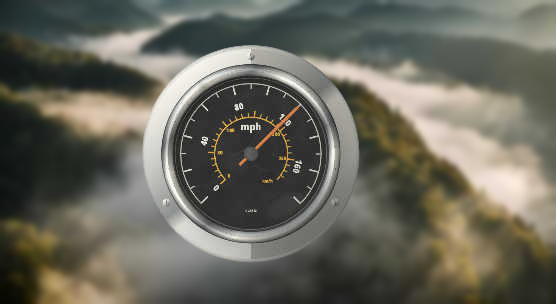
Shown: 120 mph
